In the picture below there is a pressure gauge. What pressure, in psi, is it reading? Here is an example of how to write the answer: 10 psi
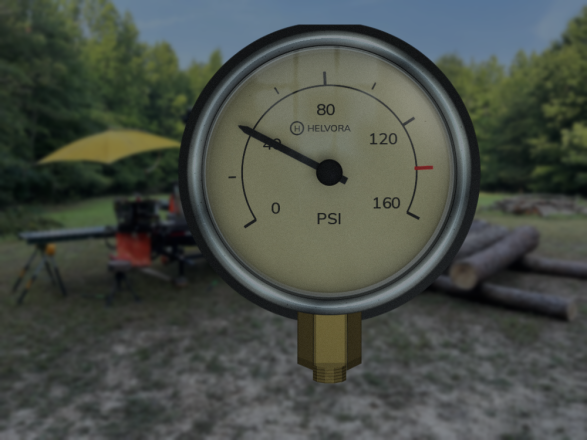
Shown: 40 psi
